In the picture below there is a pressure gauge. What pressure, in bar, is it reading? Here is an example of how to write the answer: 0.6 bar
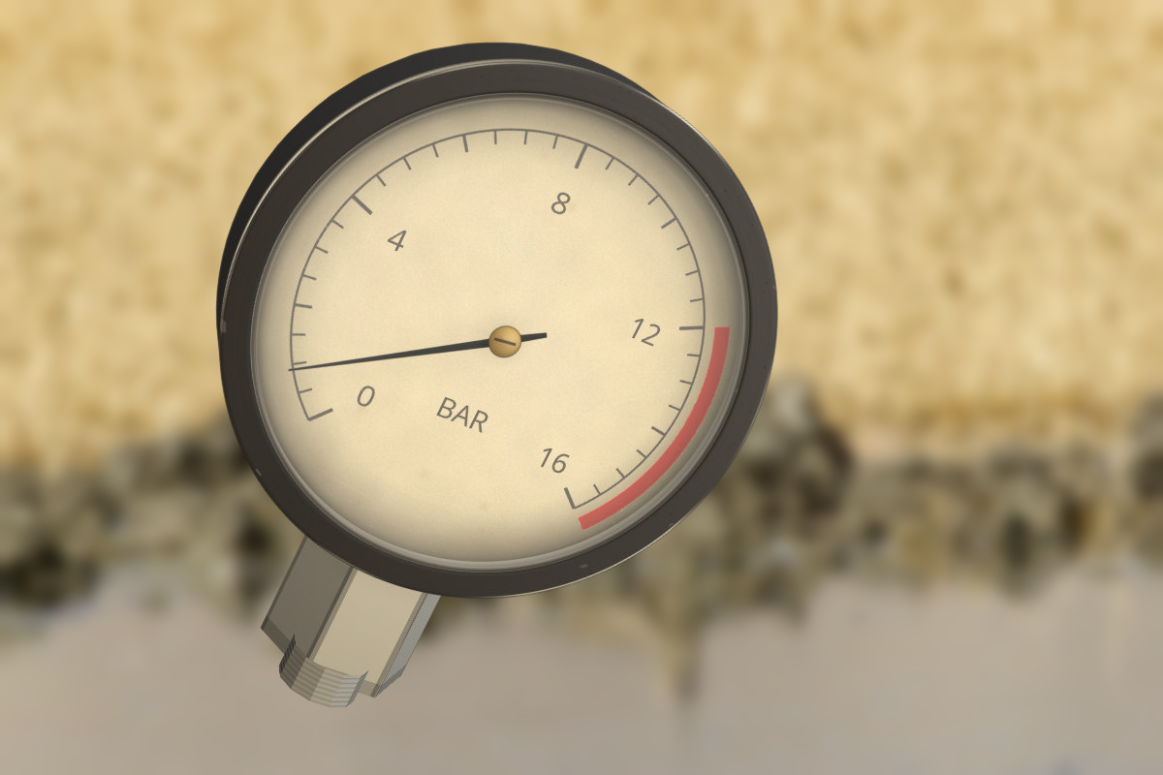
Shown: 1 bar
